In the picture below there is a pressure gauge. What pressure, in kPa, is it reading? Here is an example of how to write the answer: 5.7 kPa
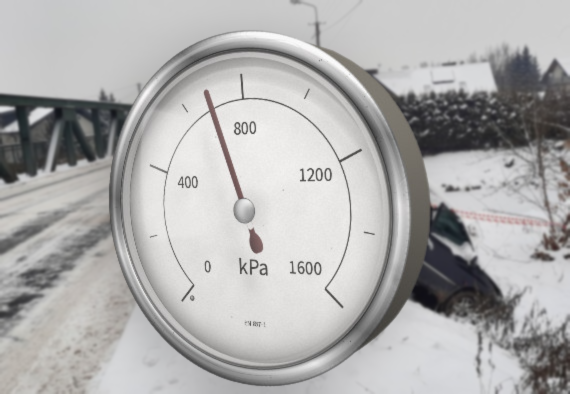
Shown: 700 kPa
